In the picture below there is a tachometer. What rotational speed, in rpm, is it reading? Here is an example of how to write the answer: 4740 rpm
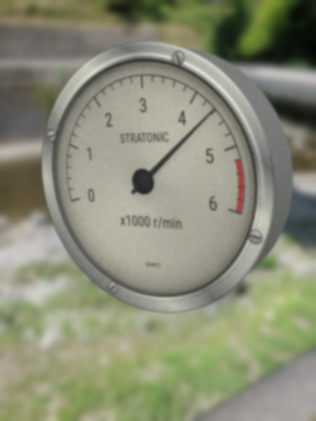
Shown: 4400 rpm
